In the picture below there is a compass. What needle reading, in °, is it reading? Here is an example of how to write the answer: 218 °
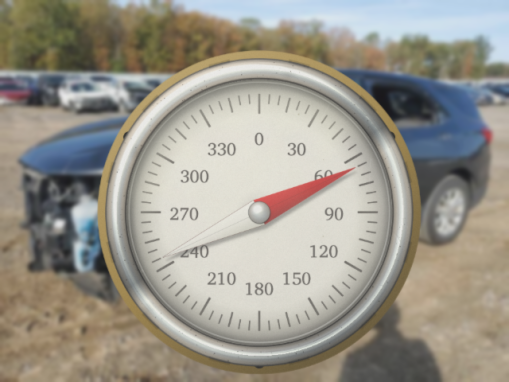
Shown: 65 °
